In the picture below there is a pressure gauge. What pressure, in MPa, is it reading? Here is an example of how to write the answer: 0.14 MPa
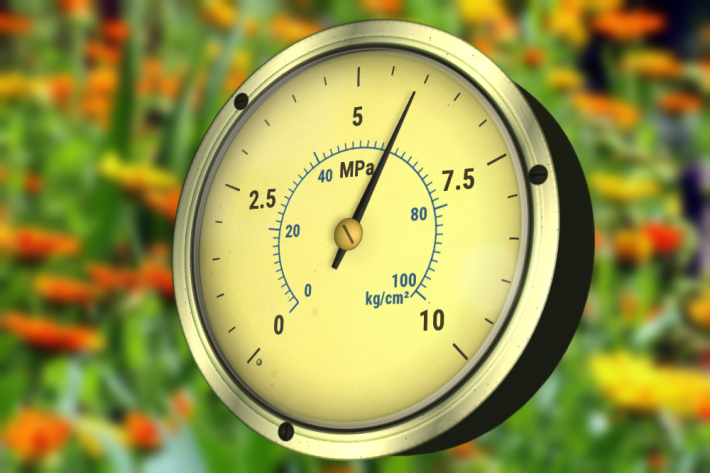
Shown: 6 MPa
